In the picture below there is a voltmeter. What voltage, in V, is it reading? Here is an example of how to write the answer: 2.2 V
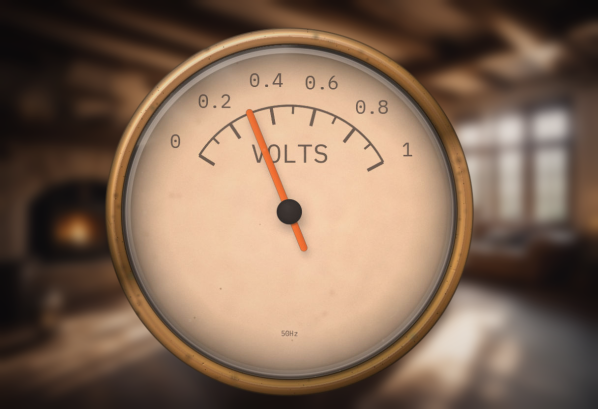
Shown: 0.3 V
